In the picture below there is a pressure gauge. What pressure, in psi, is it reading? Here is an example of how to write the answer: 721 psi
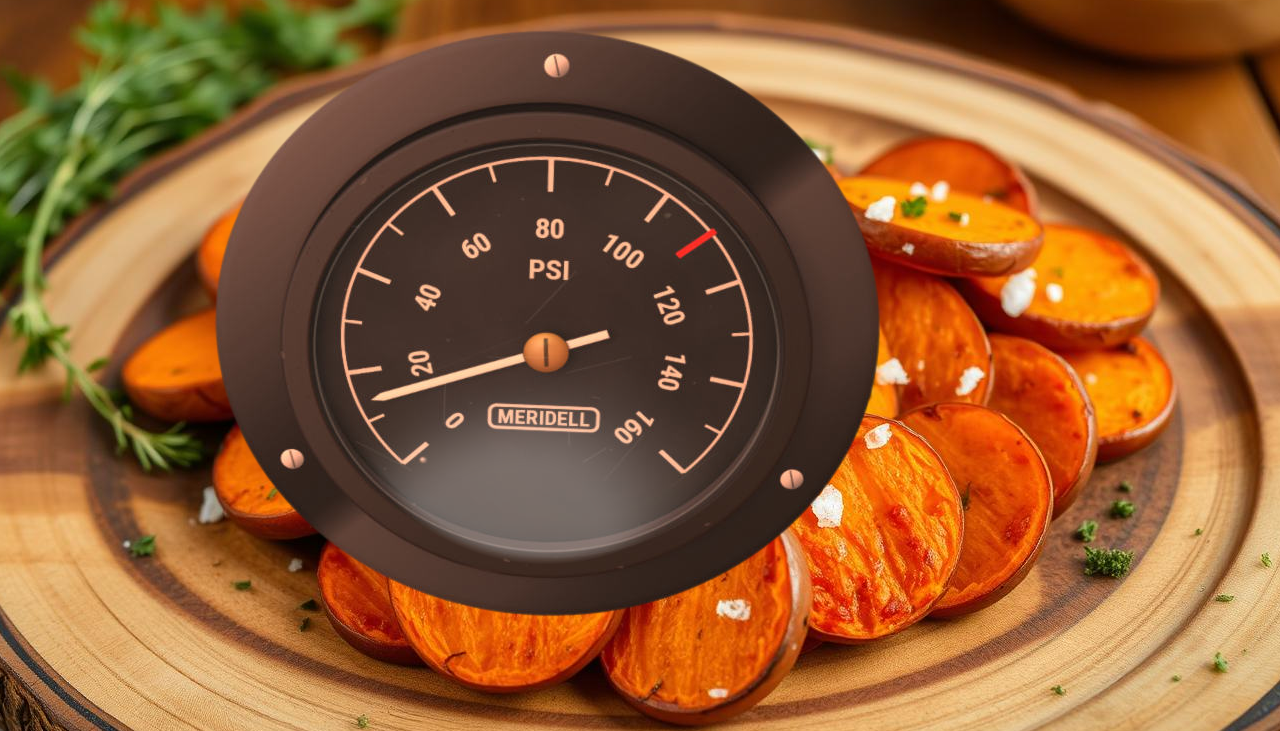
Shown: 15 psi
